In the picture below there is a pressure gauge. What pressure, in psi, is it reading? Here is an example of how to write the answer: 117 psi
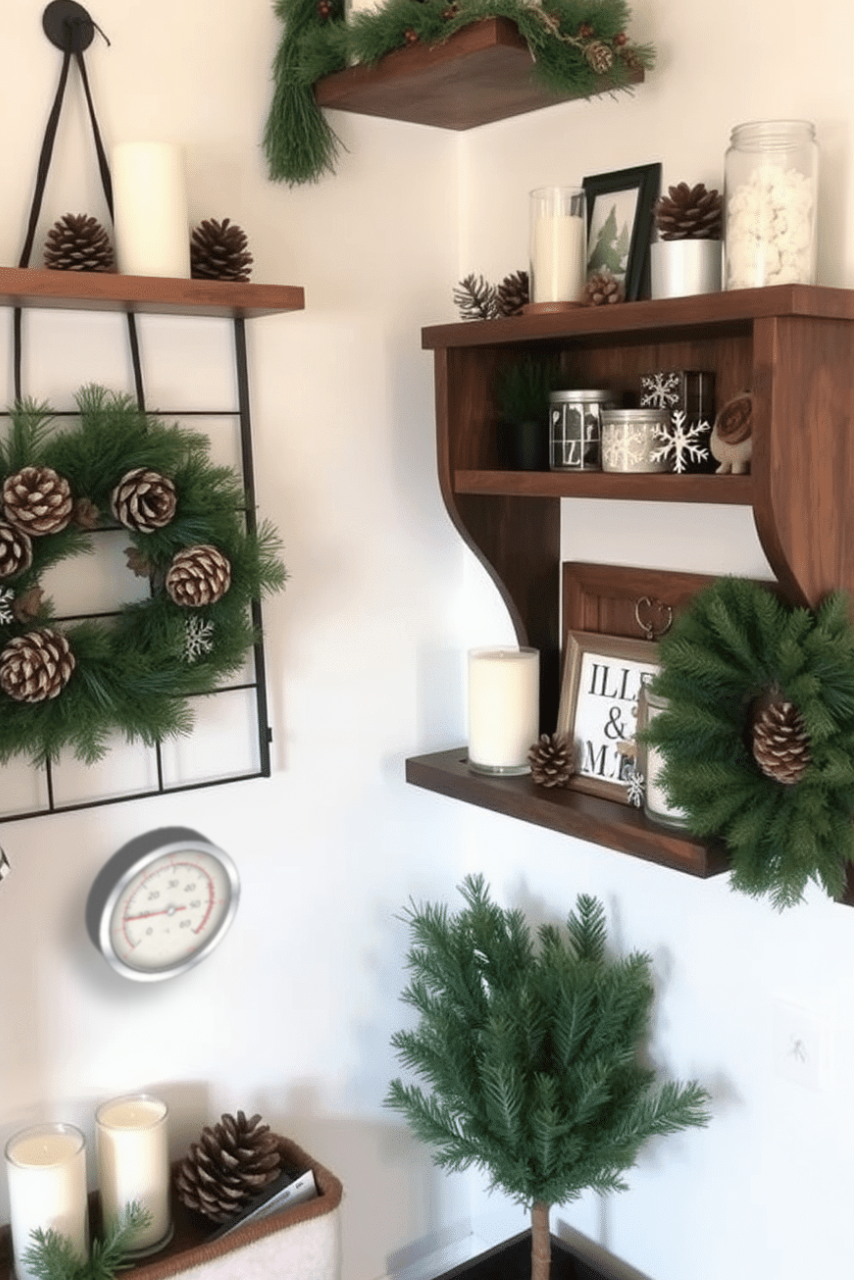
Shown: 10 psi
